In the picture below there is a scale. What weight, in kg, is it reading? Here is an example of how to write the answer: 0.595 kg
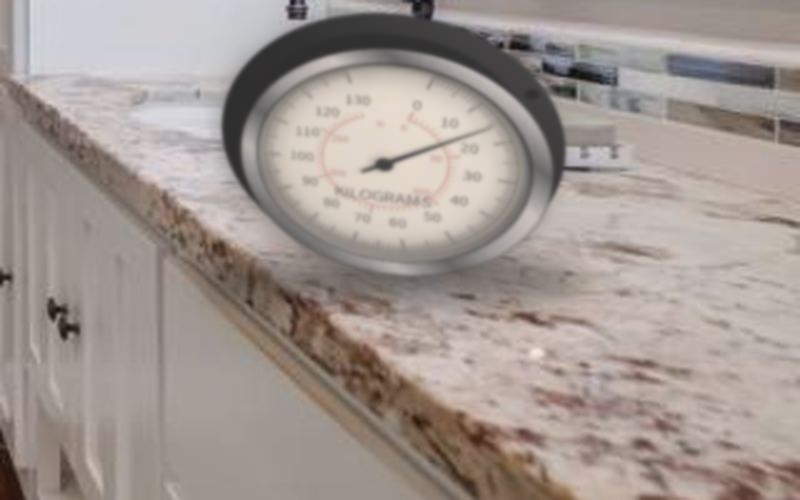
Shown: 15 kg
